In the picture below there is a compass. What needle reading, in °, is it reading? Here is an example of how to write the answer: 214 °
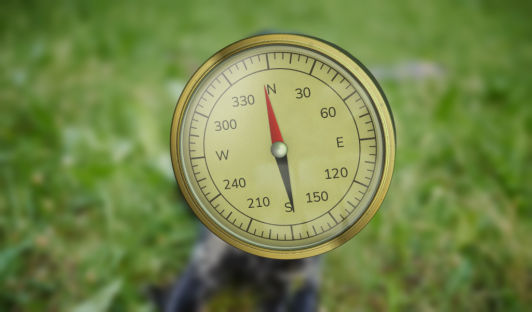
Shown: 355 °
